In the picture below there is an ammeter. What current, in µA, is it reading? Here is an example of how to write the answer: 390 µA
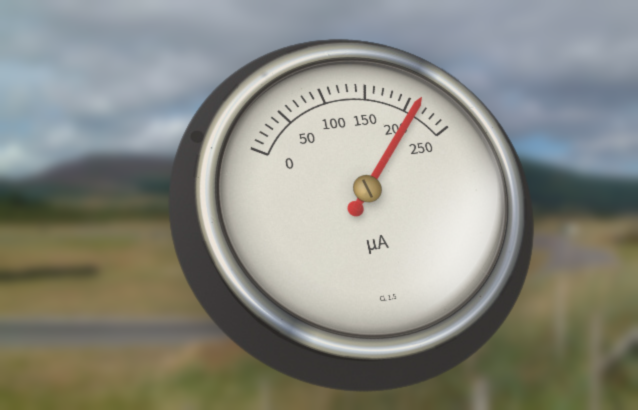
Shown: 210 µA
